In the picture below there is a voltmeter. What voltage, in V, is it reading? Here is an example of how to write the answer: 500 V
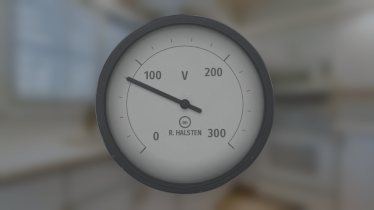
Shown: 80 V
